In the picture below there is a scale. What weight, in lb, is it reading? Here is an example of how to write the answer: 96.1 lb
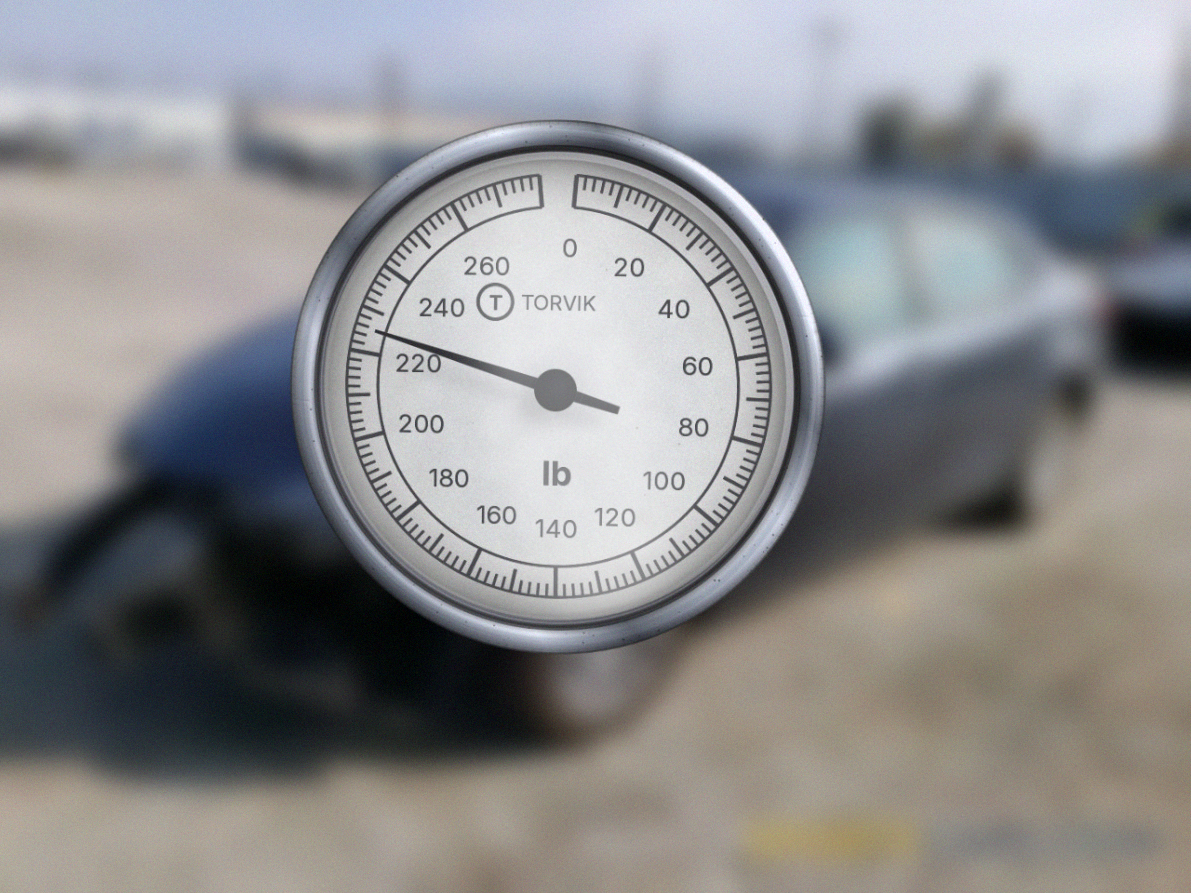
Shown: 226 lb
